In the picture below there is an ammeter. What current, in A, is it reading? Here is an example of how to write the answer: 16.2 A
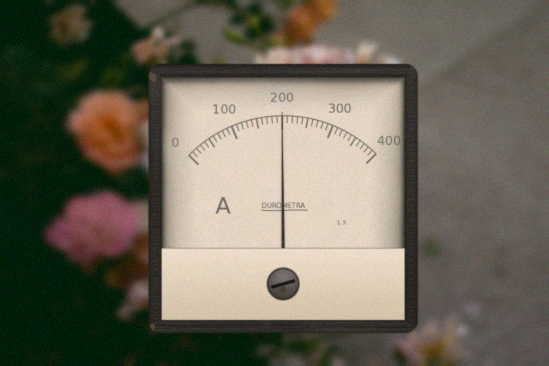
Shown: 200 A
